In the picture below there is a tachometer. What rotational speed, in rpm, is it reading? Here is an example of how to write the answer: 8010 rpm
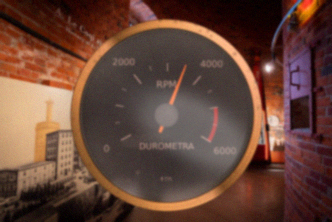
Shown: 3500 rpm
